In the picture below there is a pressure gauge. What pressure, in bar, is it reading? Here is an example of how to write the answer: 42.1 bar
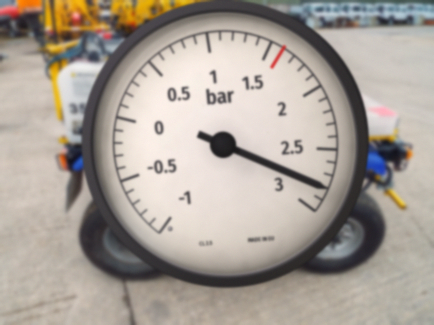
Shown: 2.8 bar
